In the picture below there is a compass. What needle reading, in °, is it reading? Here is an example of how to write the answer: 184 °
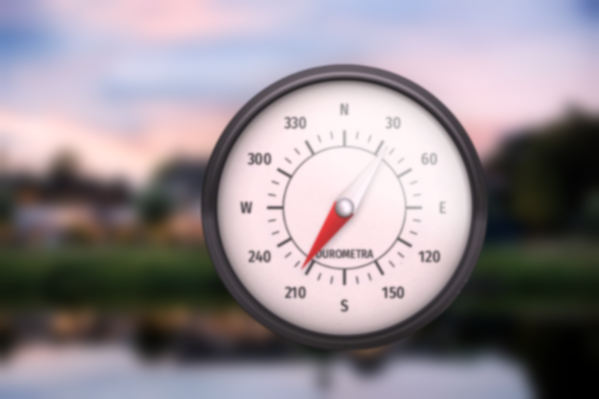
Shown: 215 °
